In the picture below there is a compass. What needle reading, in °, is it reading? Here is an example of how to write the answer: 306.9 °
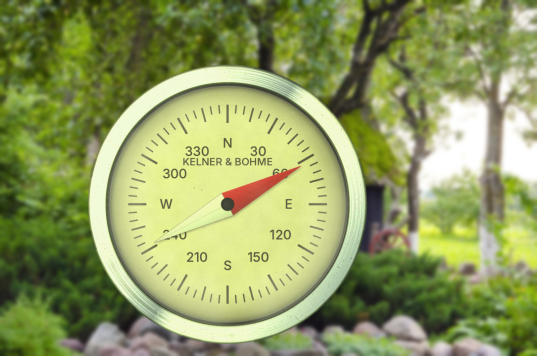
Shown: 62.5 °
